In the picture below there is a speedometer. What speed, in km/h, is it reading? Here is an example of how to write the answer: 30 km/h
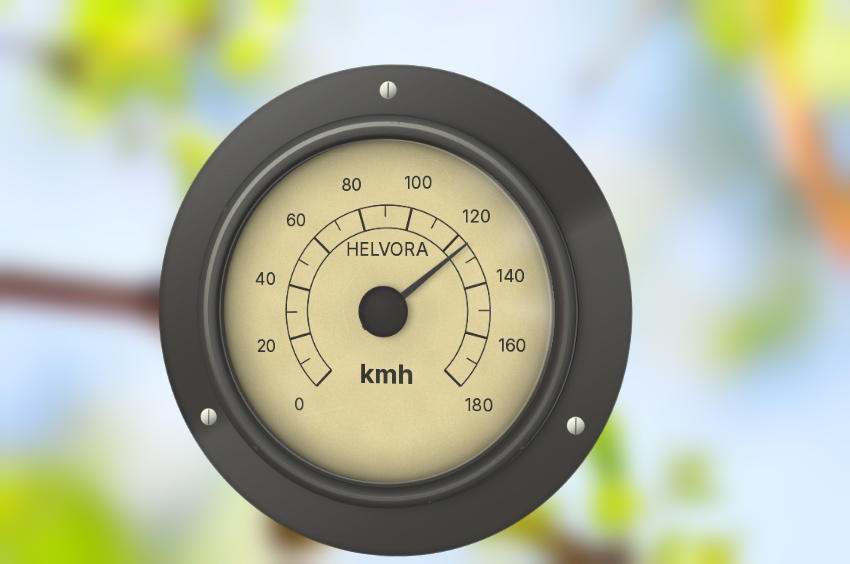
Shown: 125 km/h
